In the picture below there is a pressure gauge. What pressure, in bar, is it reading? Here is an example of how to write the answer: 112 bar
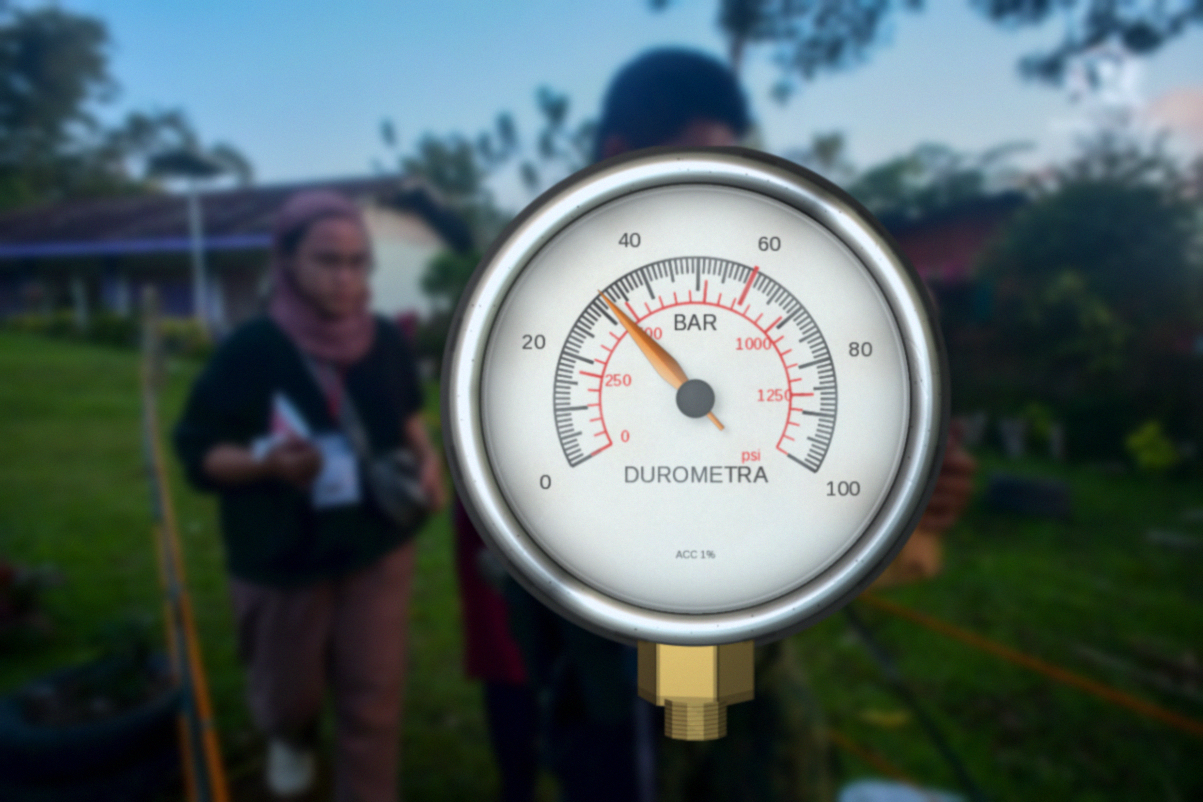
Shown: 32 bar
